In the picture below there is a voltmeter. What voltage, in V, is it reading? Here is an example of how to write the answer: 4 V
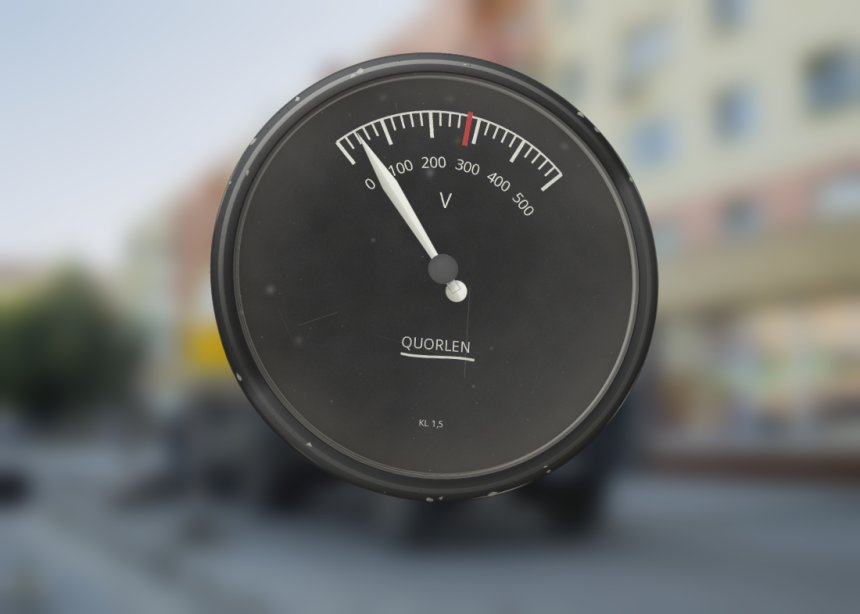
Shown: 40 V
